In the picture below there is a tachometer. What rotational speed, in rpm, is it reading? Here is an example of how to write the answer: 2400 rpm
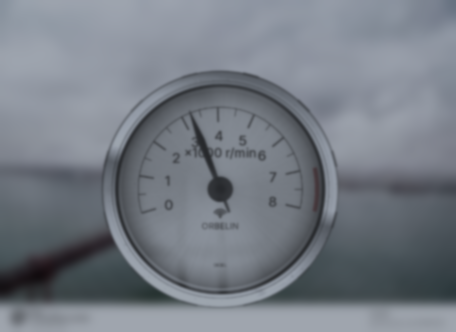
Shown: 3250 rpm
